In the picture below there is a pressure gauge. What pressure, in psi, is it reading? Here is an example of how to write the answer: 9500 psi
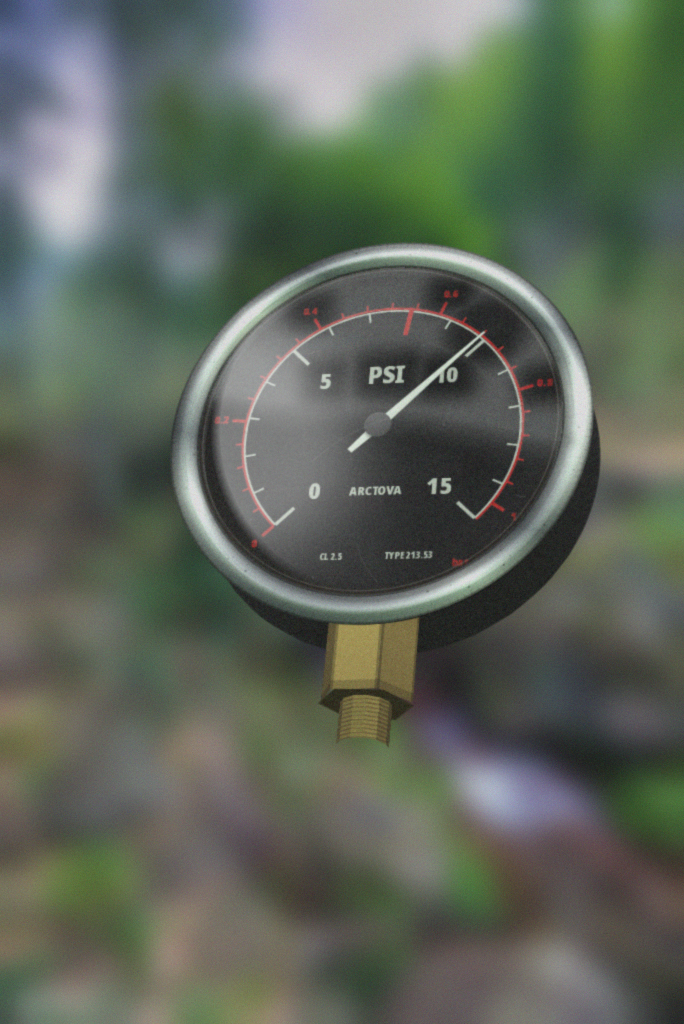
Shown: 10 psi
